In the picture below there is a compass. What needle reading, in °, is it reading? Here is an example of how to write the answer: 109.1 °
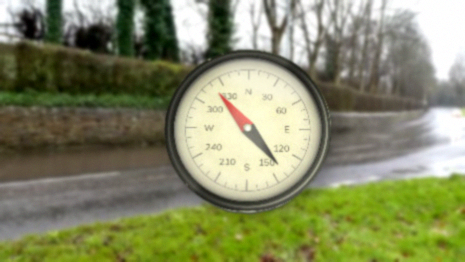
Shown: 320 °
